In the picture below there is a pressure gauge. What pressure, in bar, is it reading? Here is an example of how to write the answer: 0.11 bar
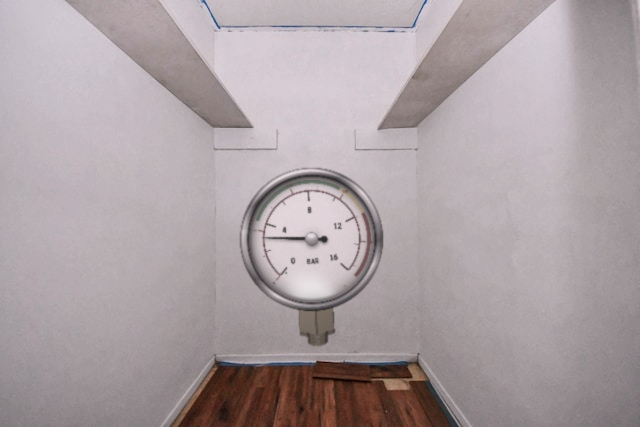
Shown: 3 bar
